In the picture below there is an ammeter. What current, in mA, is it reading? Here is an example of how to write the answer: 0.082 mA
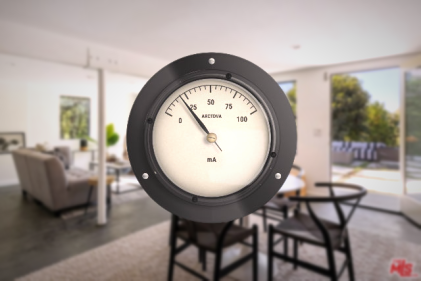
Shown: 20 mA
